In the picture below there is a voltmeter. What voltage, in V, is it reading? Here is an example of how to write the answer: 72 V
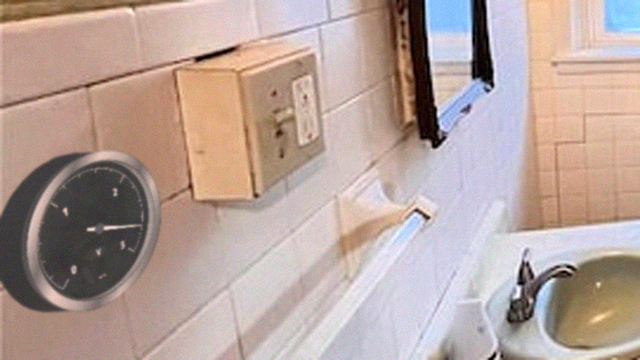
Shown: 2.7 V
